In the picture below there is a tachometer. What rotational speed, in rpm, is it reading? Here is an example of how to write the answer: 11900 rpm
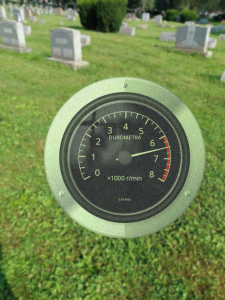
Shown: 6500 rpm
